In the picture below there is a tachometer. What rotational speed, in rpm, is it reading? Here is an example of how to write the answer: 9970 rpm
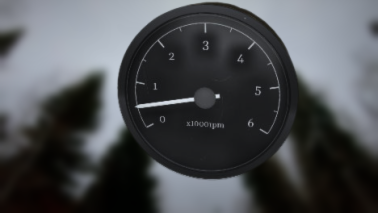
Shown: 500 rpm
